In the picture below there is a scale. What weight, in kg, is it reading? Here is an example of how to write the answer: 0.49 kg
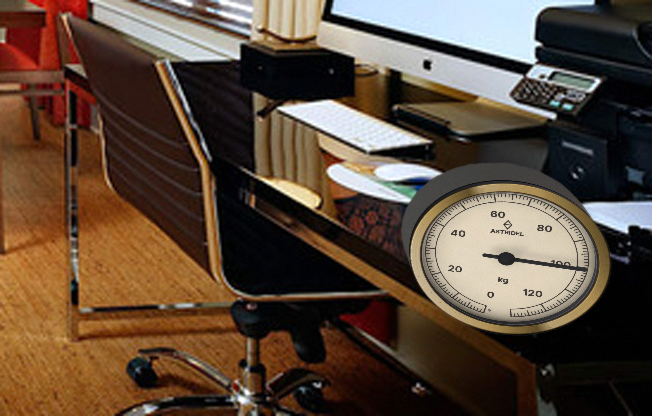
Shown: 100 kg
